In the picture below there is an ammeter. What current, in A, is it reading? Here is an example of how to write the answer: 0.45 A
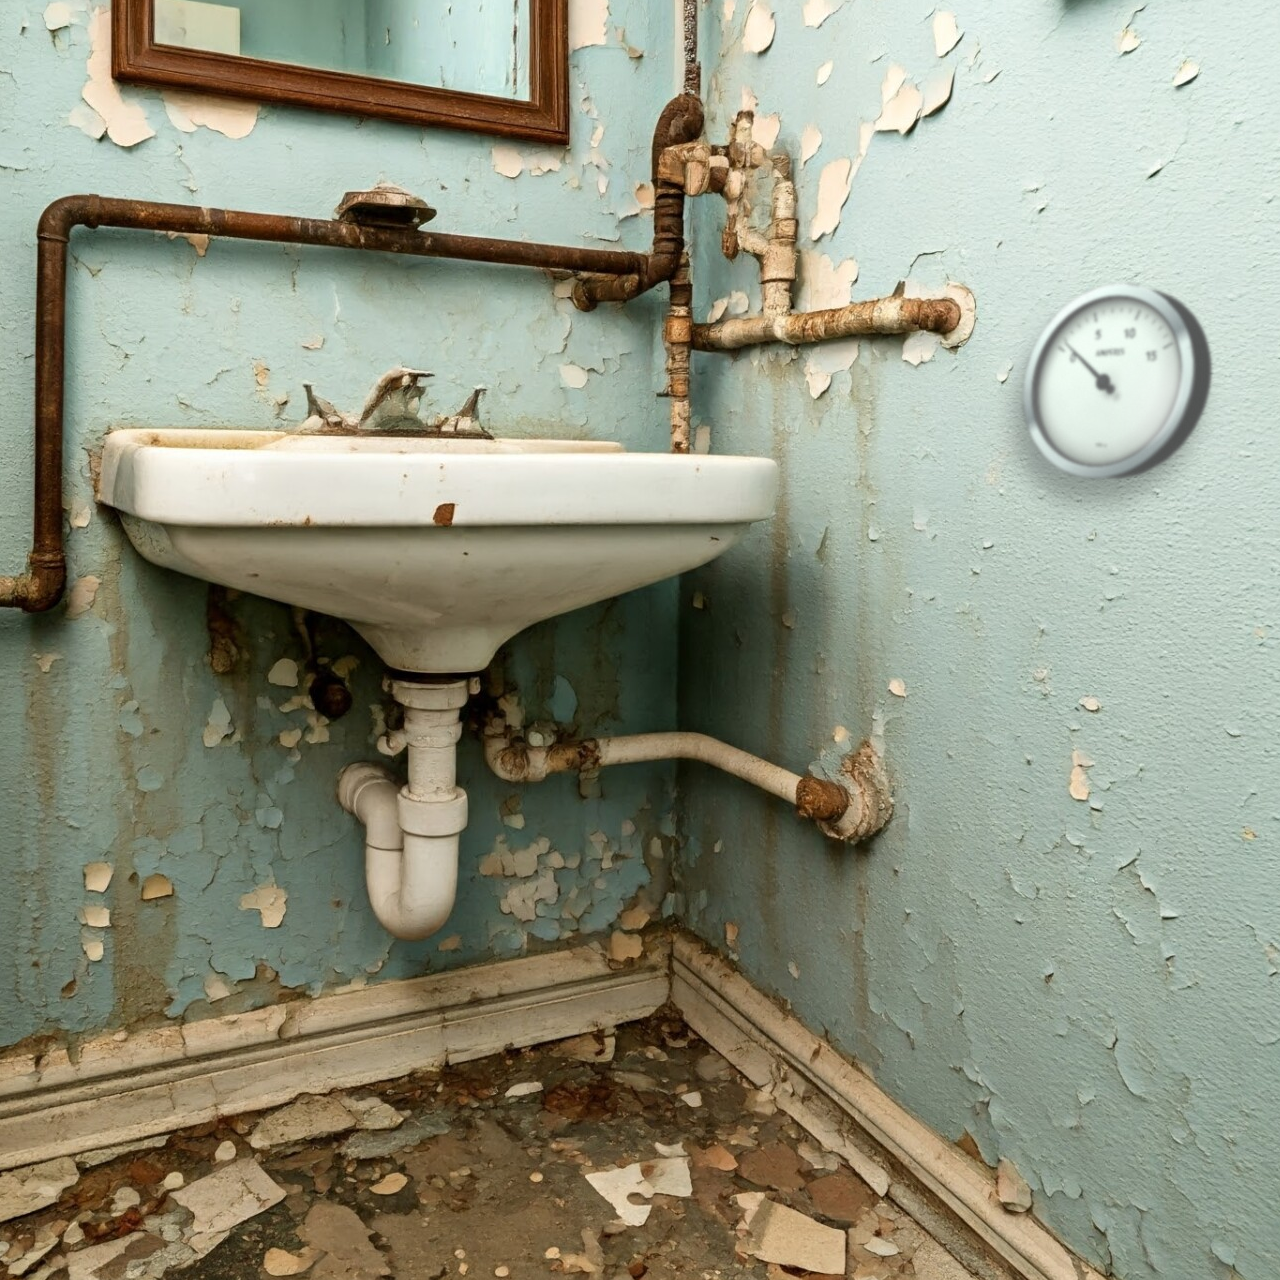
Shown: 1 A
